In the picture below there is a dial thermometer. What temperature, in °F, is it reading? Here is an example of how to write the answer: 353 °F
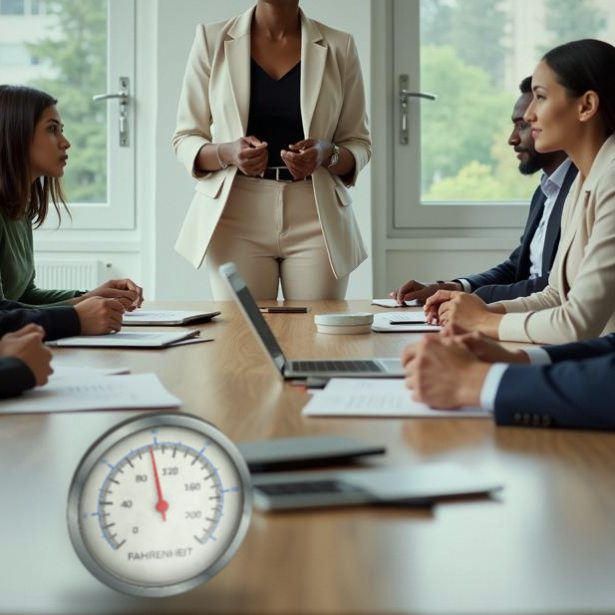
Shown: 100 °F
